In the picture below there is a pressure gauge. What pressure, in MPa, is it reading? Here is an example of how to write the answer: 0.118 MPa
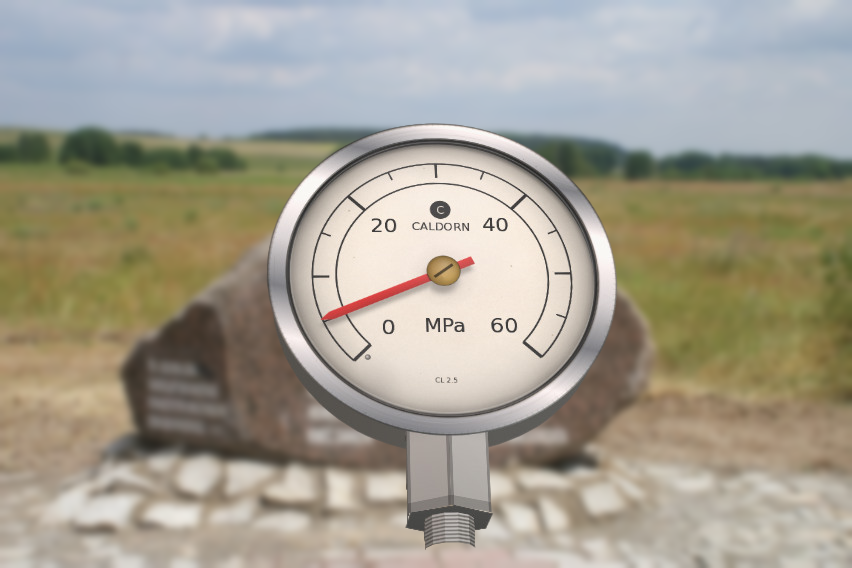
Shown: 5 MPa
